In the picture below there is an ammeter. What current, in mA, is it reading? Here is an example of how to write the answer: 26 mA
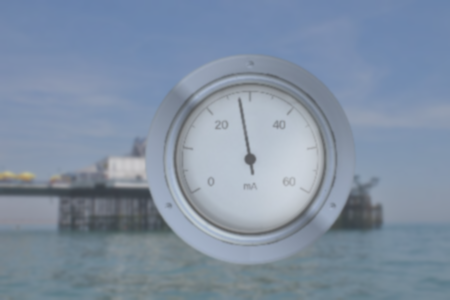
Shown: 27.5 mA
